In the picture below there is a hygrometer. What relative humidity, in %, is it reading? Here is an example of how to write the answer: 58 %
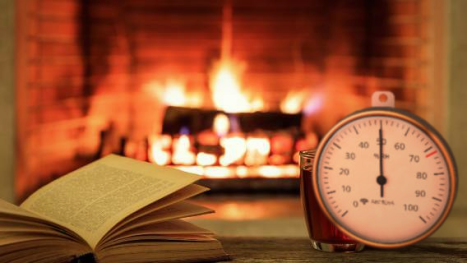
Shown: 50 %
